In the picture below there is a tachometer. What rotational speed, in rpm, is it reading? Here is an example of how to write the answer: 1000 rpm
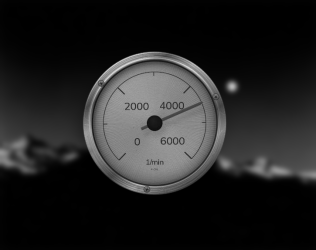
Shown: 4500 rpm
